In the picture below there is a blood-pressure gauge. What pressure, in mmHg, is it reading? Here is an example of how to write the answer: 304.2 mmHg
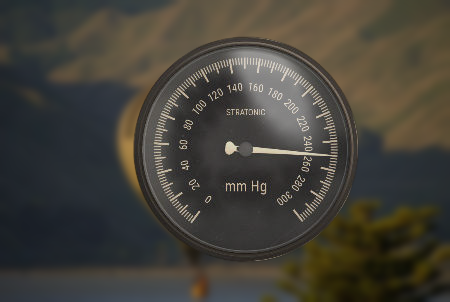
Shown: 250 mmHg
